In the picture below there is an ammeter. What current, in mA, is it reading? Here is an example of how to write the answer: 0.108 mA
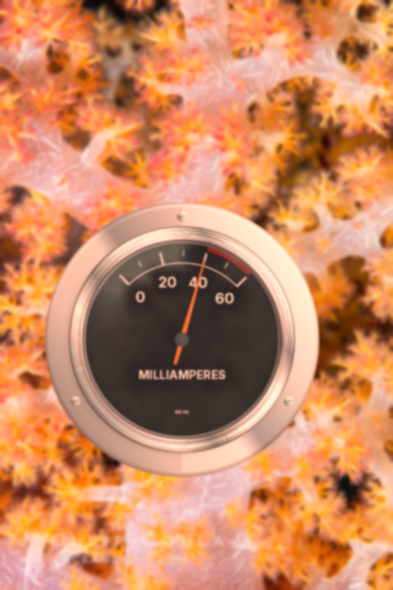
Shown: 40 mA
